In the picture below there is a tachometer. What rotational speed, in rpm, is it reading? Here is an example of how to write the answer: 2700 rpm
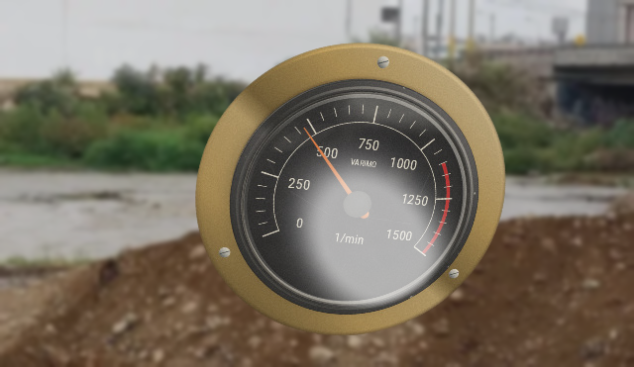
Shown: 475 rpm
